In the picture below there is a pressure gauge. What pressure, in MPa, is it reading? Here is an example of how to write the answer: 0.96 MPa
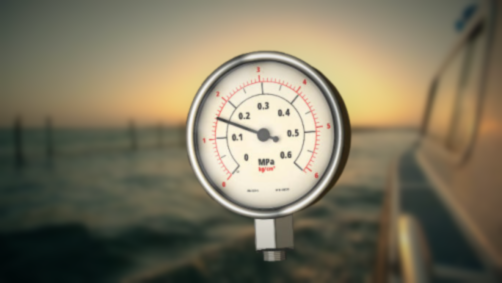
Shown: 0.15 MPa
